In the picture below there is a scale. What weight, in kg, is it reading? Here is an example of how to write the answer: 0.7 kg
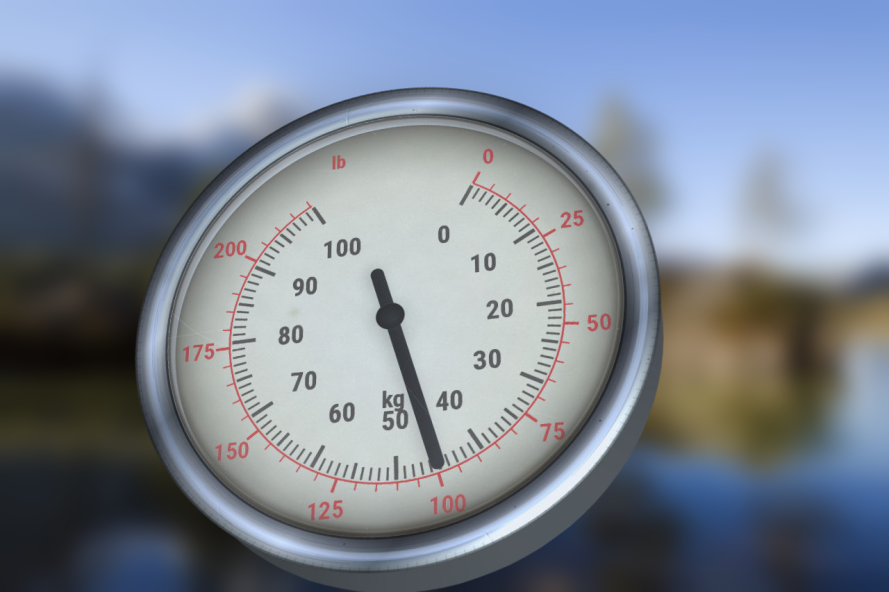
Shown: 45 kg
